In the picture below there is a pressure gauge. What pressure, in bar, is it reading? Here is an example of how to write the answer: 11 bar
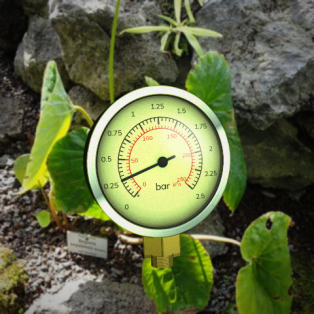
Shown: 0.25 bar
